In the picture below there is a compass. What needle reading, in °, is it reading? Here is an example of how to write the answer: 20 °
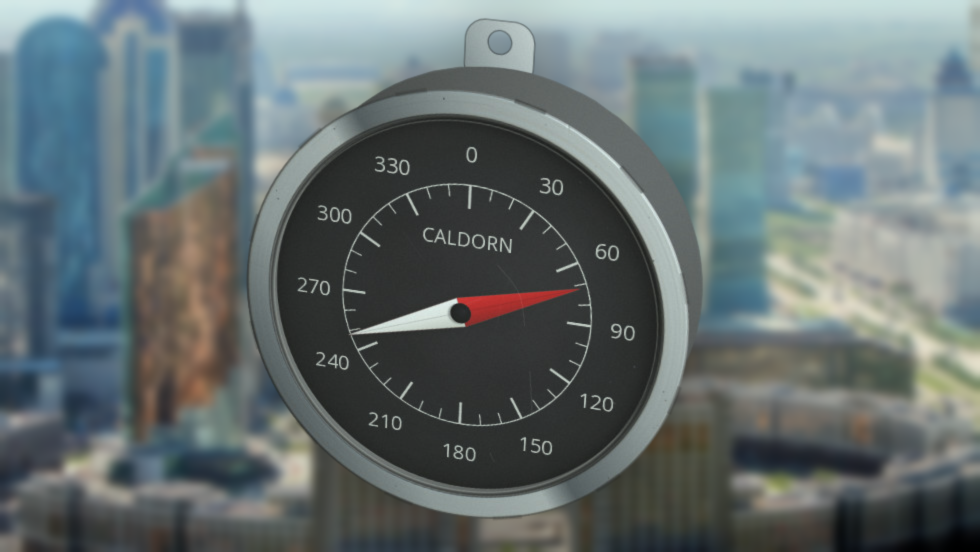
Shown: 70 °
